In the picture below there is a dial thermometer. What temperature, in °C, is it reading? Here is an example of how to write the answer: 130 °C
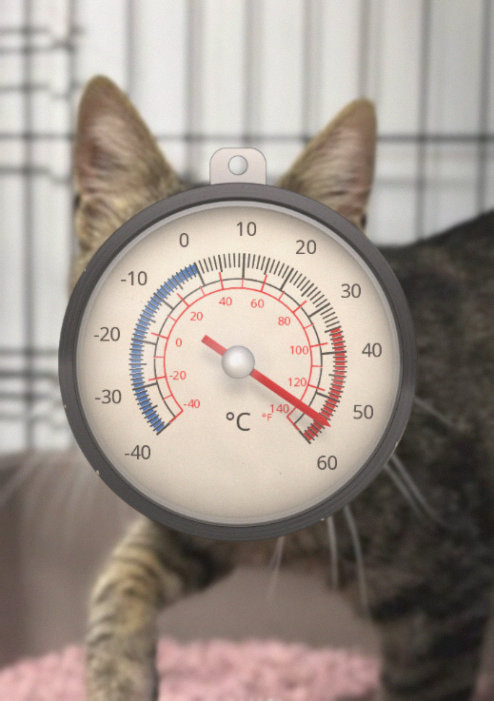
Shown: 55 °C
